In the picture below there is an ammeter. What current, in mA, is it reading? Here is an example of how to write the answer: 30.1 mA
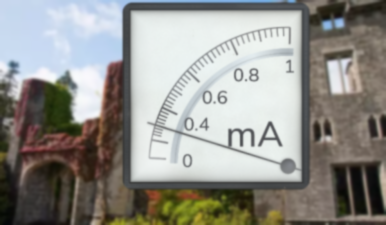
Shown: 0.3 mA
